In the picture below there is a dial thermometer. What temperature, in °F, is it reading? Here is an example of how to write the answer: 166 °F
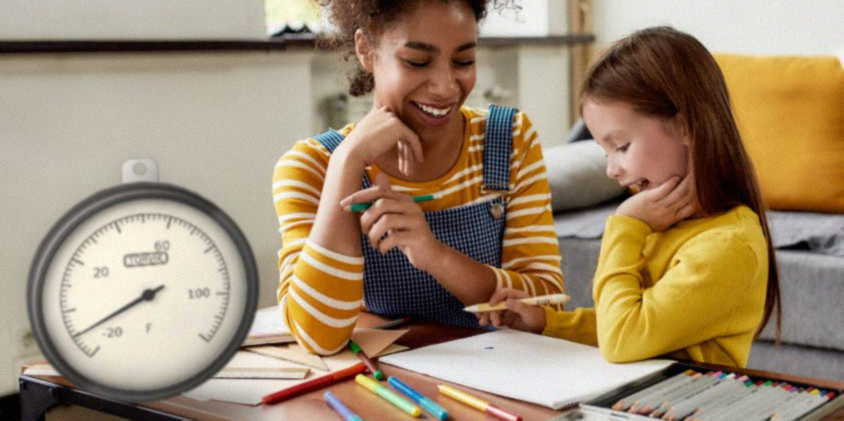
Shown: -10 °F
